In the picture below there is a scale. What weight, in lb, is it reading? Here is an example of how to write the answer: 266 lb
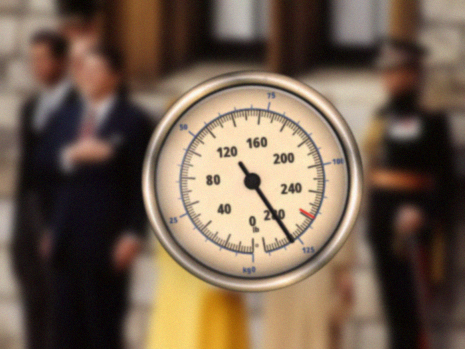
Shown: 280 lb
